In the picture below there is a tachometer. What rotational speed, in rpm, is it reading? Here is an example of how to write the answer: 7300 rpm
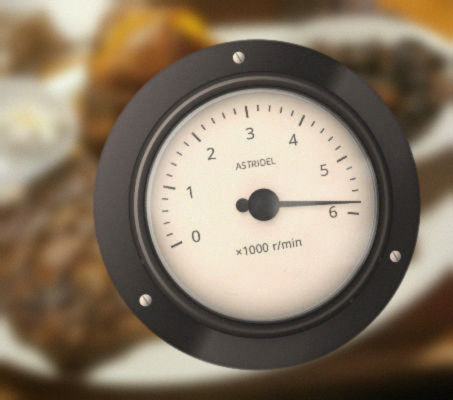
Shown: 5800 rpm
